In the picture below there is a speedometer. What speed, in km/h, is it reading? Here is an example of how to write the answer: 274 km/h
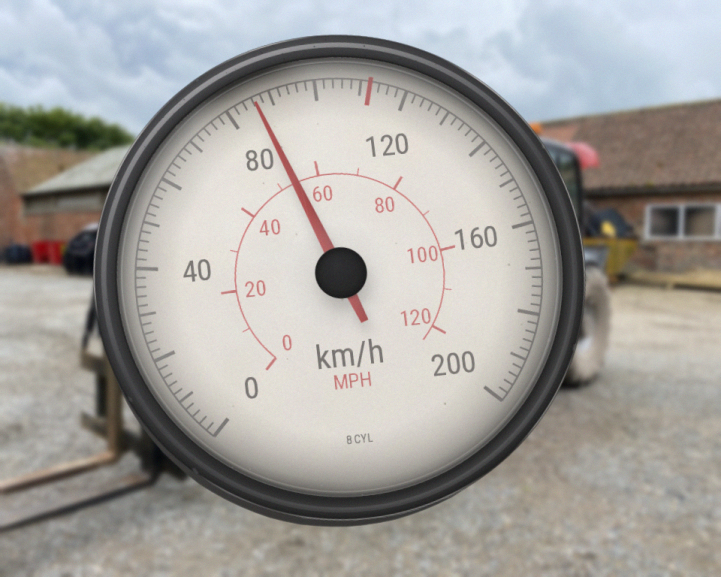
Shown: 86 km/h
